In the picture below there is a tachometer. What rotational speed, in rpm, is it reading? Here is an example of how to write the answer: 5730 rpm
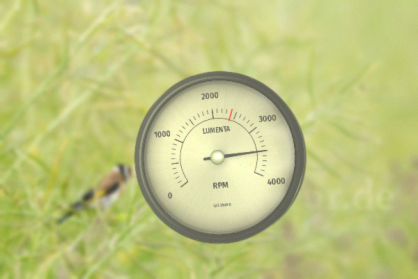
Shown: 3500 rpm
